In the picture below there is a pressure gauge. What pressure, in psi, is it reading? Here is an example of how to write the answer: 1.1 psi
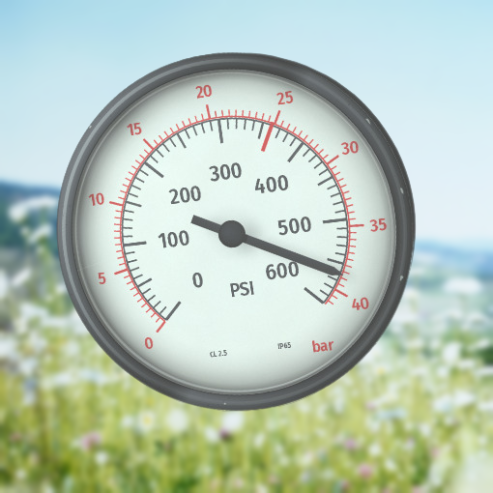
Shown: 560 psi
